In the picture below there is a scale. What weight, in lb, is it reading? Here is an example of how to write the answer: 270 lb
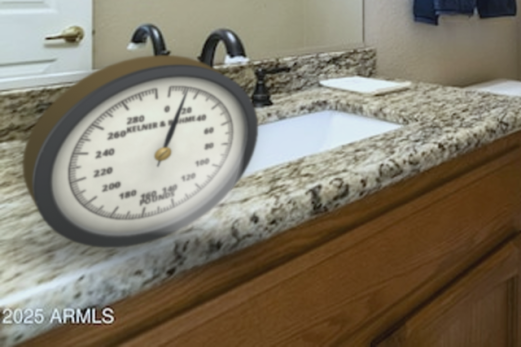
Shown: 10 lb
